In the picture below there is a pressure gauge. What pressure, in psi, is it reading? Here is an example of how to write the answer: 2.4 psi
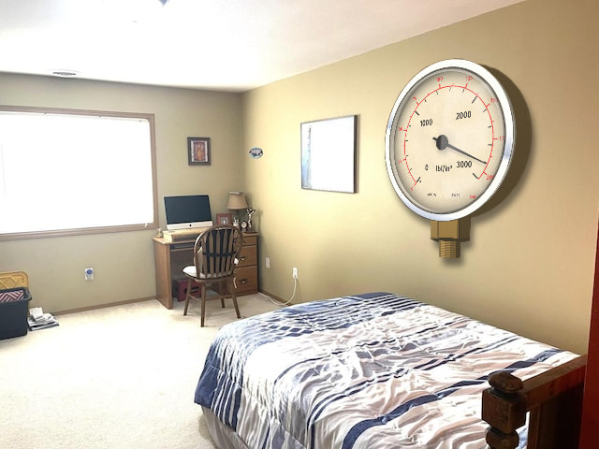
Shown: 2800 psi
